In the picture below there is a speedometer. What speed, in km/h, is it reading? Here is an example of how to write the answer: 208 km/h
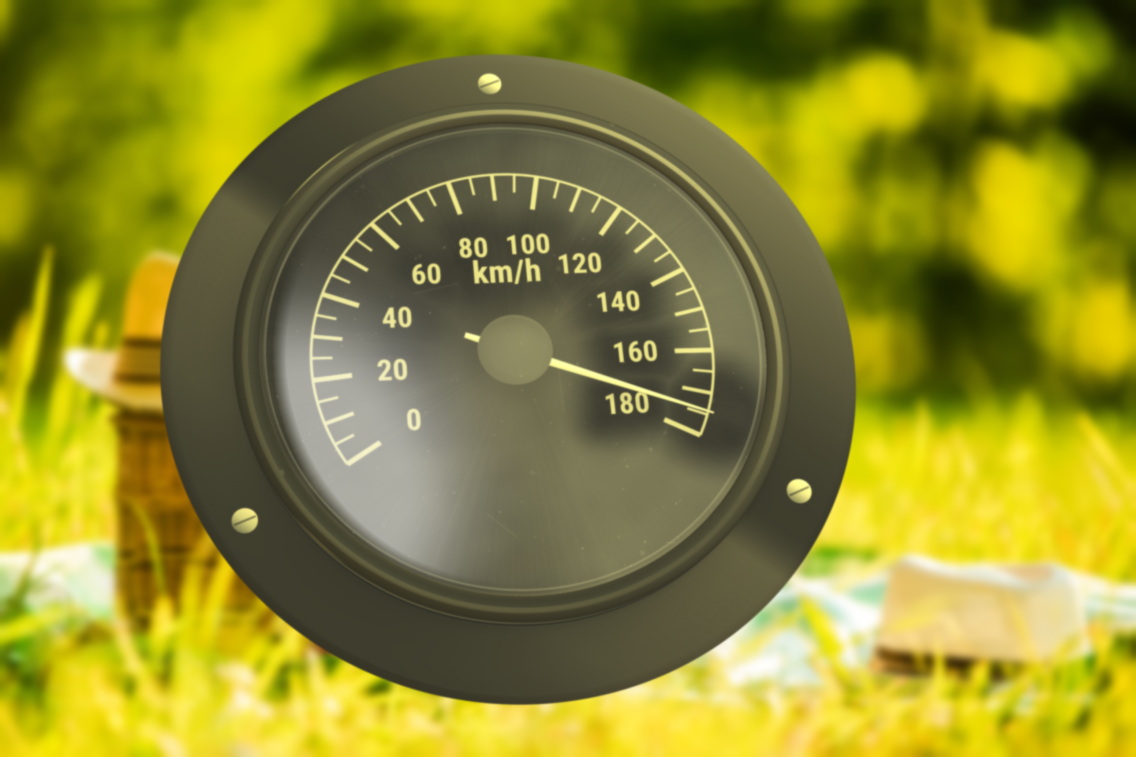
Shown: 175 km/h
